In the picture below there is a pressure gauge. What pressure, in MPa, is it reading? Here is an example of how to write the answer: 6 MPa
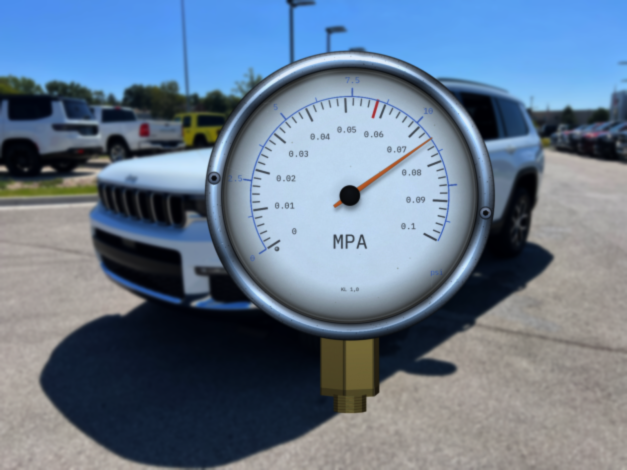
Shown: 0.074 MPa
